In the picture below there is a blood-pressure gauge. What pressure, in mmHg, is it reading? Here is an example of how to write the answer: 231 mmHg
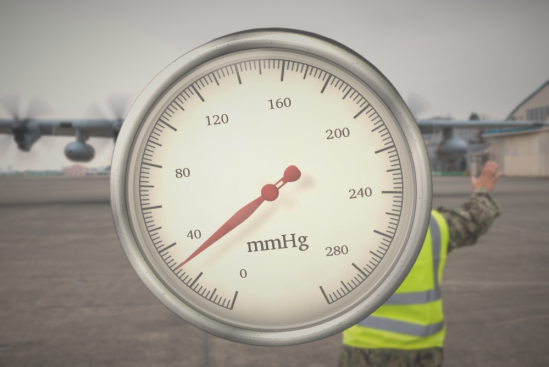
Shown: 30 mmHg
